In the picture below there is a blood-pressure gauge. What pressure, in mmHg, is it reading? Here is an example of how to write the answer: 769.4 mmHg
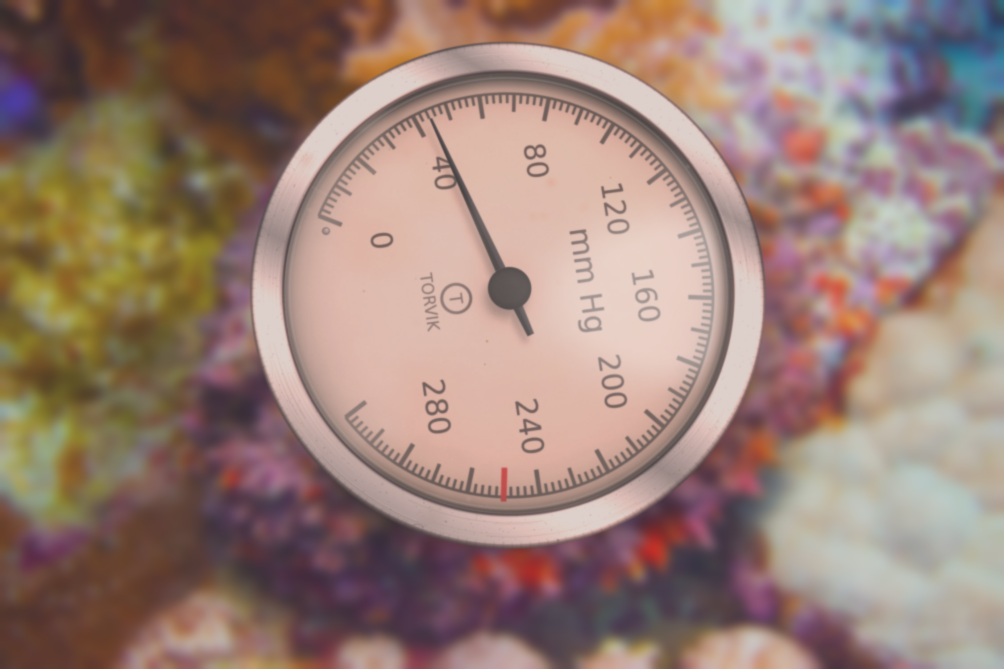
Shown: 44 mmHg
